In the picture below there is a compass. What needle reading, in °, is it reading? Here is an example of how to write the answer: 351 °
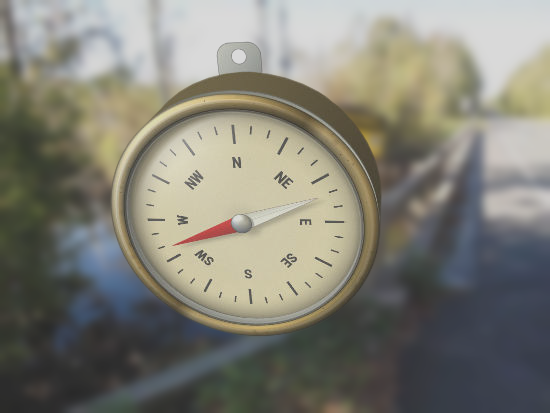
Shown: 250 °
